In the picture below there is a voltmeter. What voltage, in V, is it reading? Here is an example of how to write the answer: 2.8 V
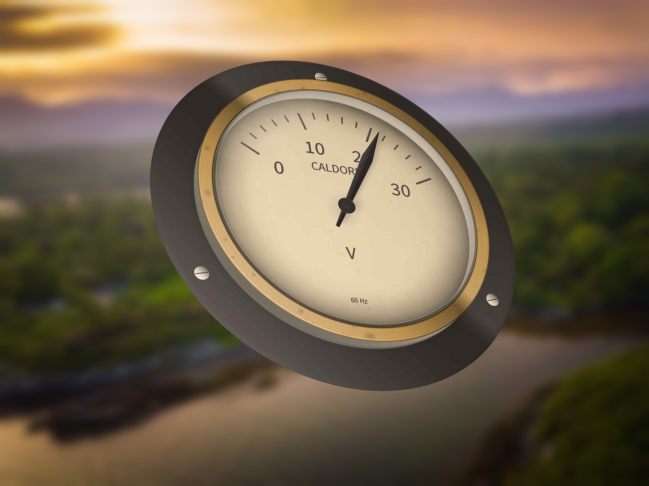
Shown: 21 V
